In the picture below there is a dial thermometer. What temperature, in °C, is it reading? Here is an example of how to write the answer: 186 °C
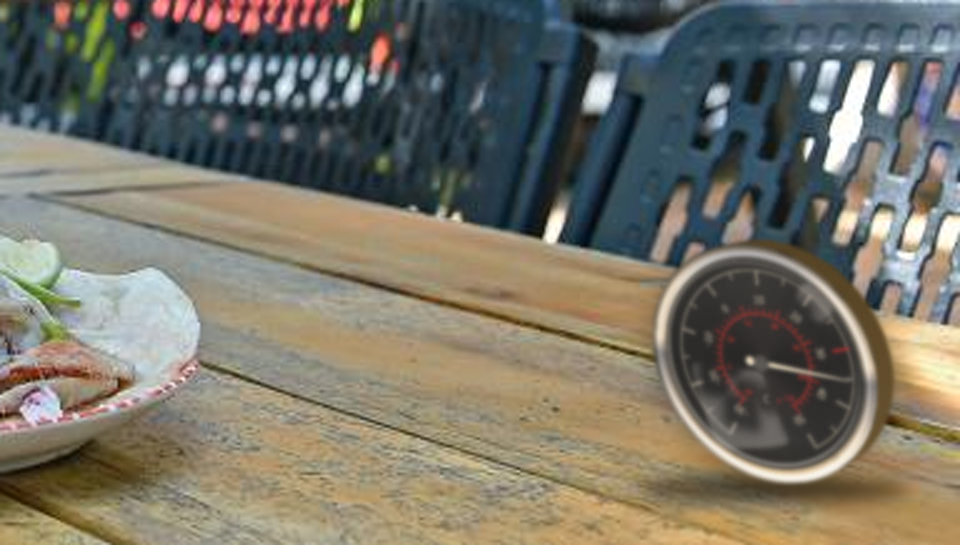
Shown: 35 °C
